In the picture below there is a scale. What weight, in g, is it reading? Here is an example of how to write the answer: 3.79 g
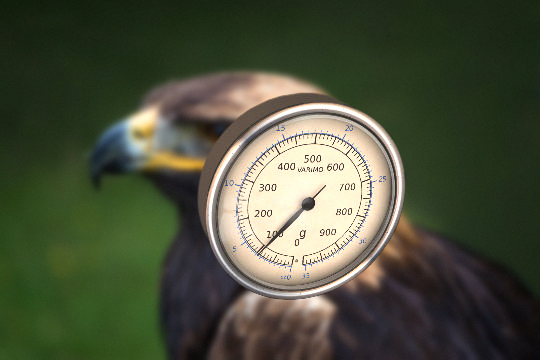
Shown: 100 g
